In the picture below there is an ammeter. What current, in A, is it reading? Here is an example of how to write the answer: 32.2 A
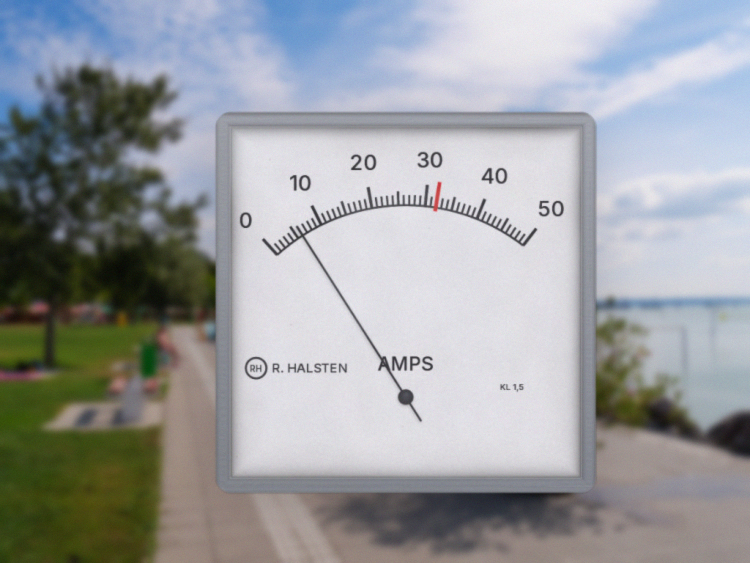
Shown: 6 A
